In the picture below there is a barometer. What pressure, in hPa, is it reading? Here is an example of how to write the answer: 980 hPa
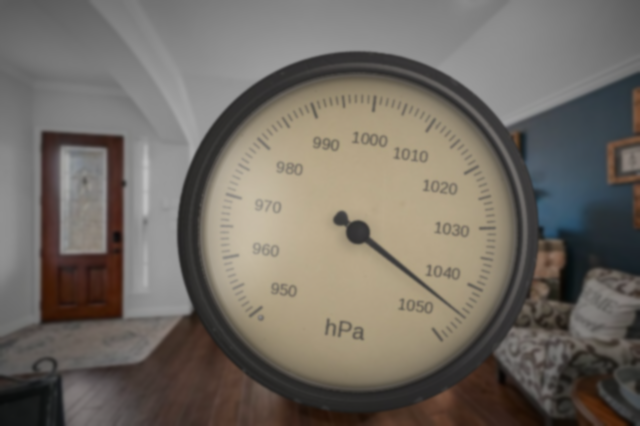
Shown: 1045 hPa
